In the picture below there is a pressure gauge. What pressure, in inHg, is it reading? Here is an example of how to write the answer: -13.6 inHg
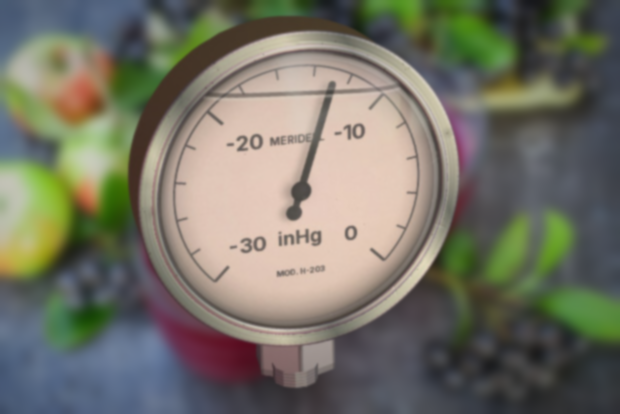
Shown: -13 inHg
